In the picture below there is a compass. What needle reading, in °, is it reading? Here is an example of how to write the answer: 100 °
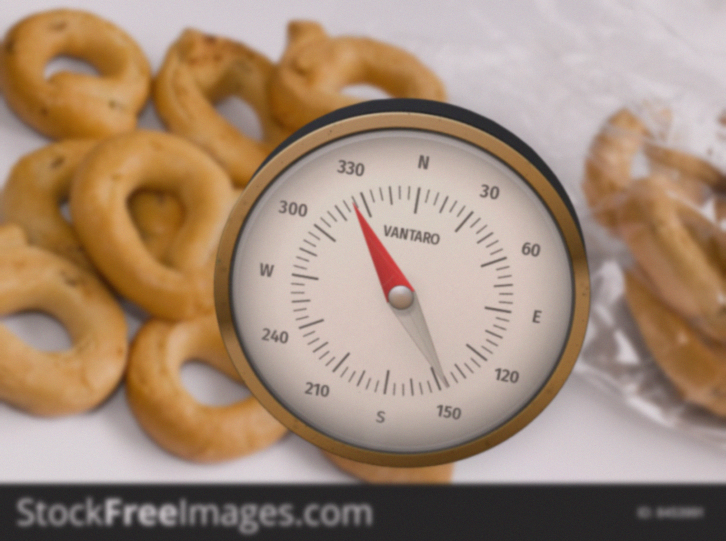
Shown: 325 °
